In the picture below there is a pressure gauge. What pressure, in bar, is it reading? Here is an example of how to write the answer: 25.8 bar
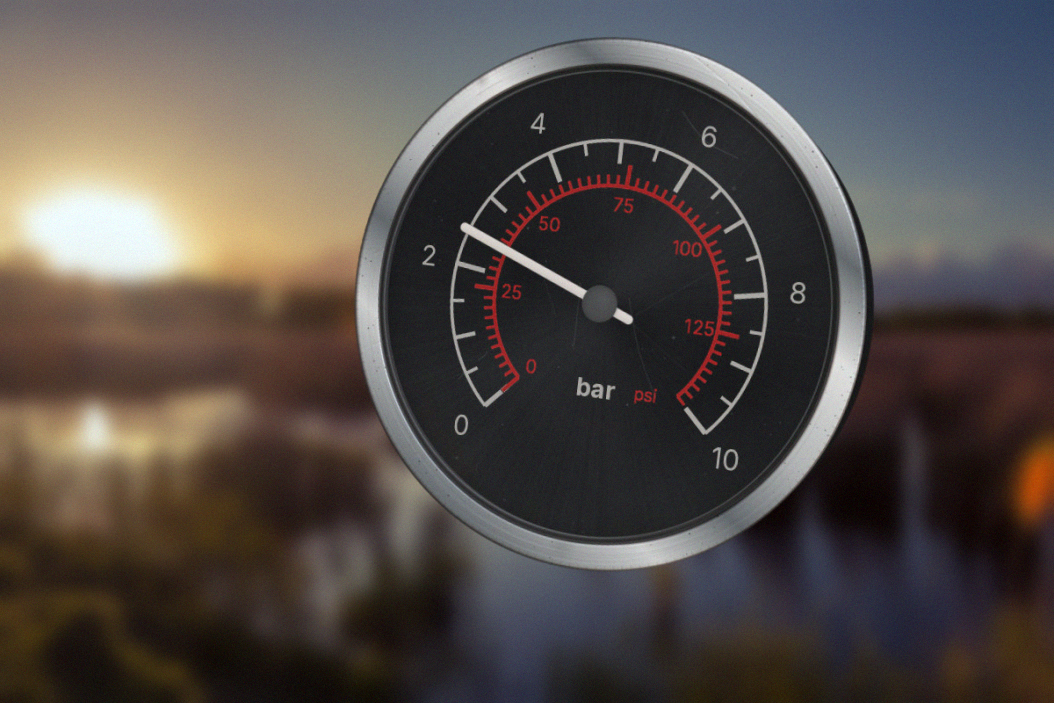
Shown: 2.5 bar
